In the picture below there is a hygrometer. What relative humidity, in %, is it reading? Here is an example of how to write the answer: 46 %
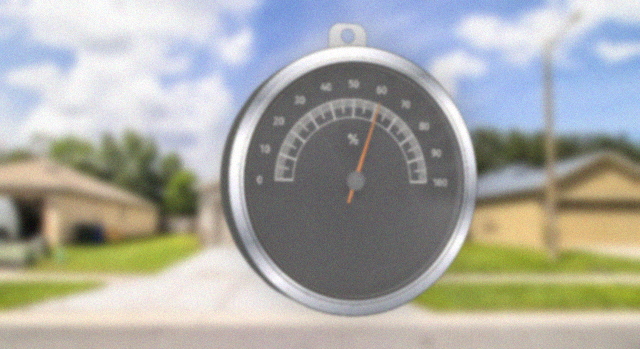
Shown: 60 %
